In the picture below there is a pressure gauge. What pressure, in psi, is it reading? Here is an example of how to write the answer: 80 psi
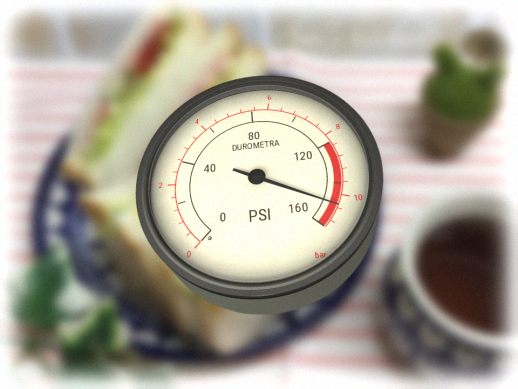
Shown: 150 psi
